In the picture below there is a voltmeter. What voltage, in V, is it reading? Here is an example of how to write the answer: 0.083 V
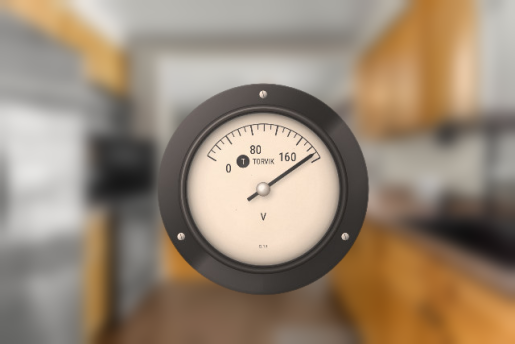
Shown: 190 V
